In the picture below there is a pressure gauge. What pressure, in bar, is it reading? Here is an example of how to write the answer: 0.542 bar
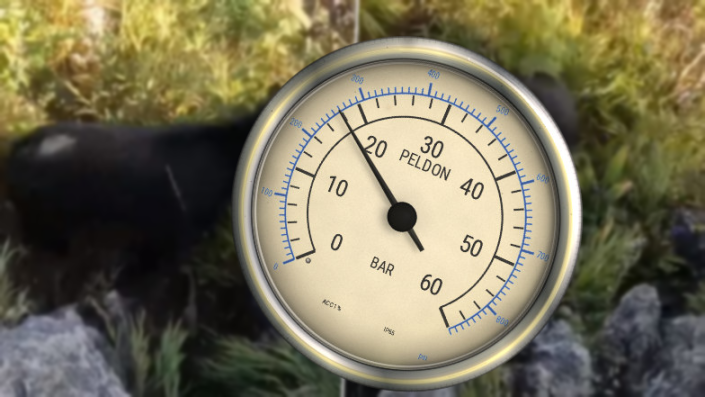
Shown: 18 bar
